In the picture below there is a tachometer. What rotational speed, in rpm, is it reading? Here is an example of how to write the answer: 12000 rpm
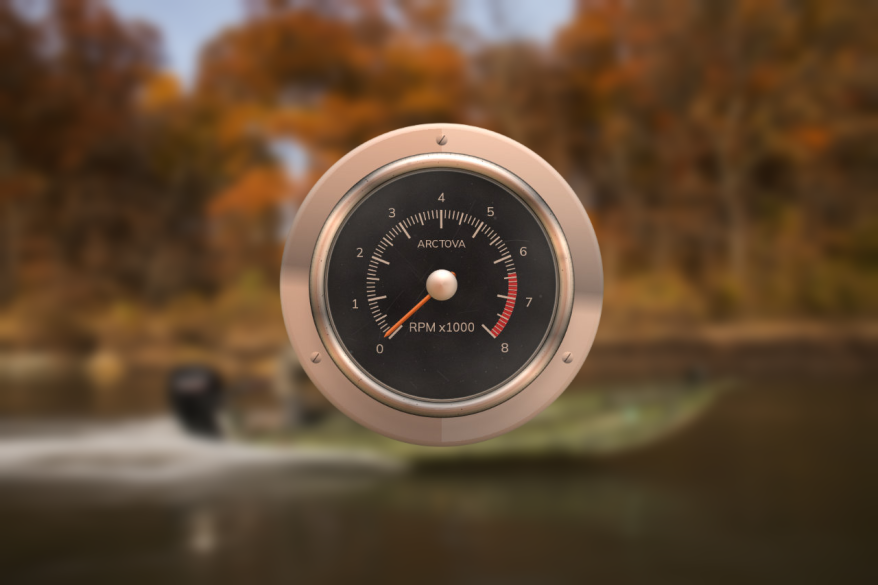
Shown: 100 rpm
